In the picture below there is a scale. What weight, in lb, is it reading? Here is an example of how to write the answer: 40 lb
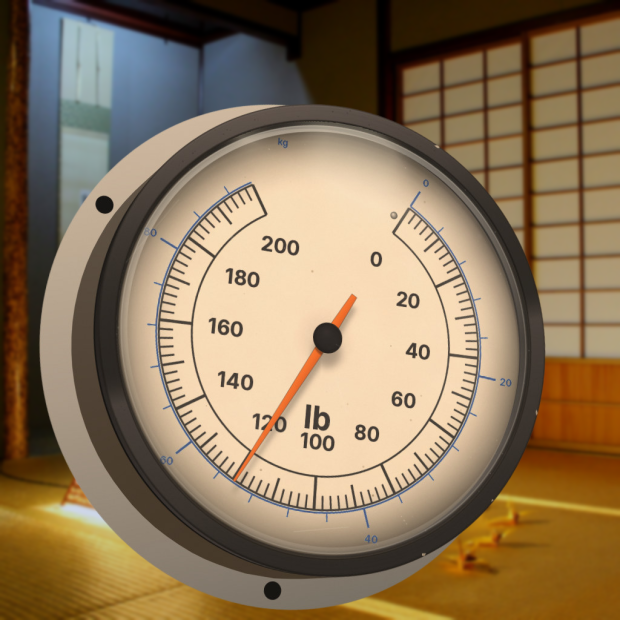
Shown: 120 lb
